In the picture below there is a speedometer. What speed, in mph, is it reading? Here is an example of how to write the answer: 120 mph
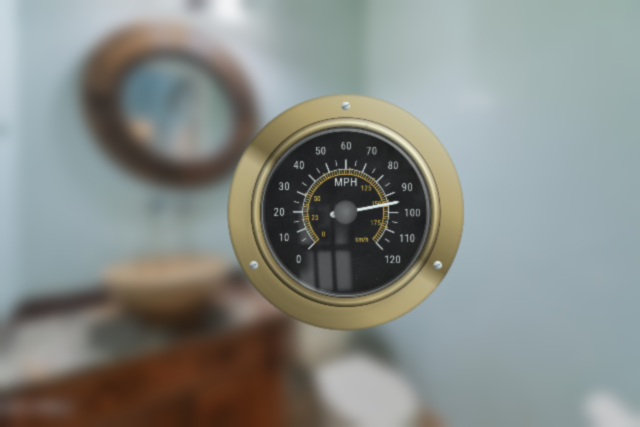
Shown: 95 mph
